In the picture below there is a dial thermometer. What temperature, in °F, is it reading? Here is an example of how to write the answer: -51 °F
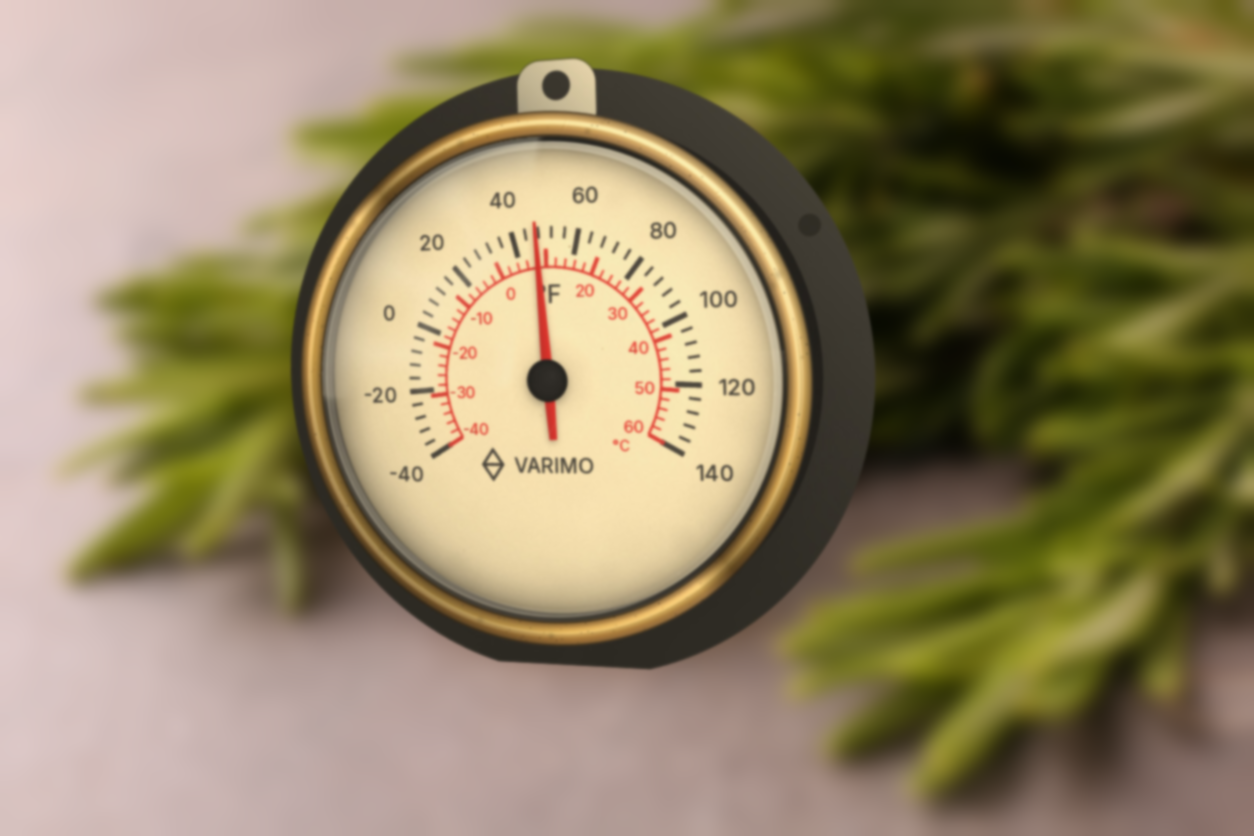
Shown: 48 °F
